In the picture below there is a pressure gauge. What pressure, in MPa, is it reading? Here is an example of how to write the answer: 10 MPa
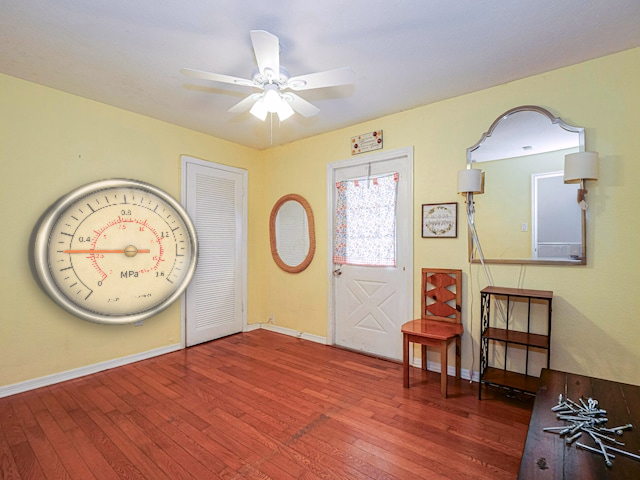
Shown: 0.3 MPa
